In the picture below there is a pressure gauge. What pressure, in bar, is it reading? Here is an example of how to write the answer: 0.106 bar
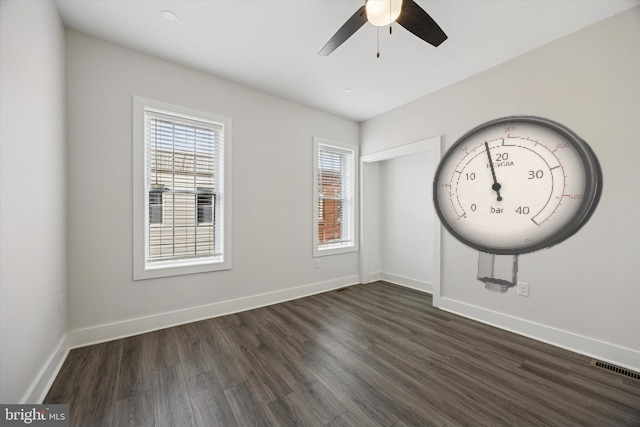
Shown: 17.5 bar
